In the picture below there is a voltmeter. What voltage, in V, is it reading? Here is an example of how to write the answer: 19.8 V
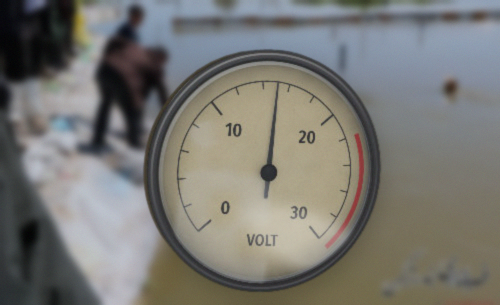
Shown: 15 V
